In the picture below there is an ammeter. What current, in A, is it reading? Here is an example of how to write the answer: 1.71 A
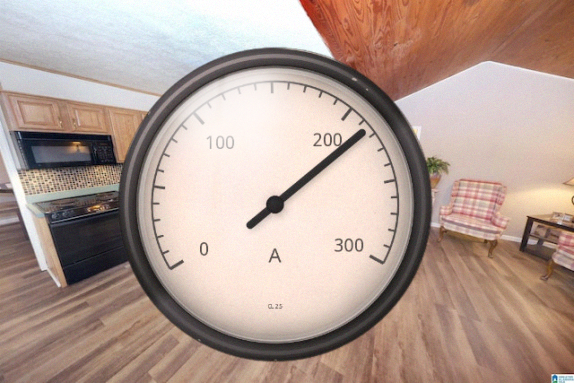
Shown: 215 A
